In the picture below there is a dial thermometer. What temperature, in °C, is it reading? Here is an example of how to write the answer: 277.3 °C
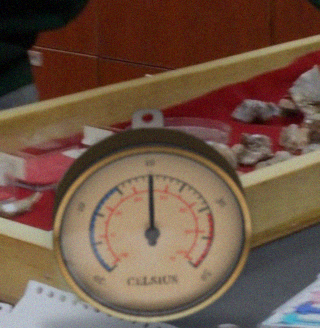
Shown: 10 °C
